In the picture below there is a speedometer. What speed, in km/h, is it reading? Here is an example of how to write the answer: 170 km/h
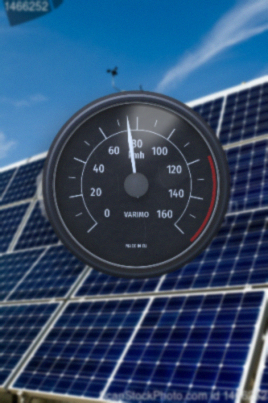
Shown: 75 km/h
